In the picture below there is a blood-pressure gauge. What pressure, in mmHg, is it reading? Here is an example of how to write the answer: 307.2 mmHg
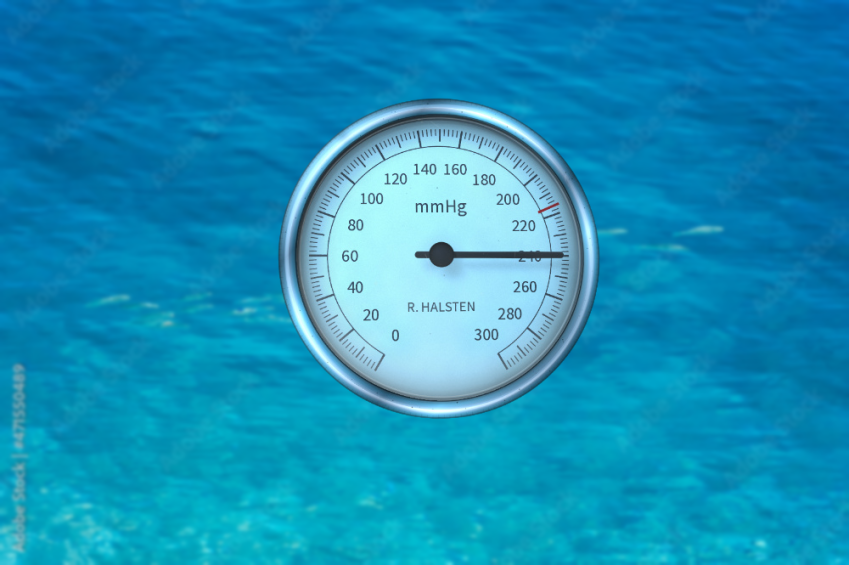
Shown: 240 mmHg
